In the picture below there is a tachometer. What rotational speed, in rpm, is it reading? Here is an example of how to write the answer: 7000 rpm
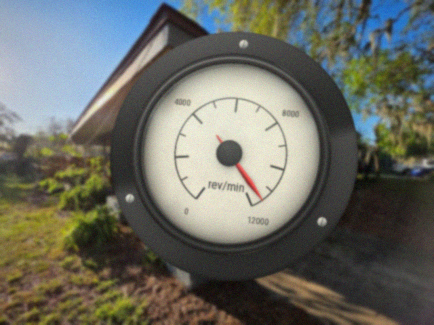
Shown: 11500 rpm
